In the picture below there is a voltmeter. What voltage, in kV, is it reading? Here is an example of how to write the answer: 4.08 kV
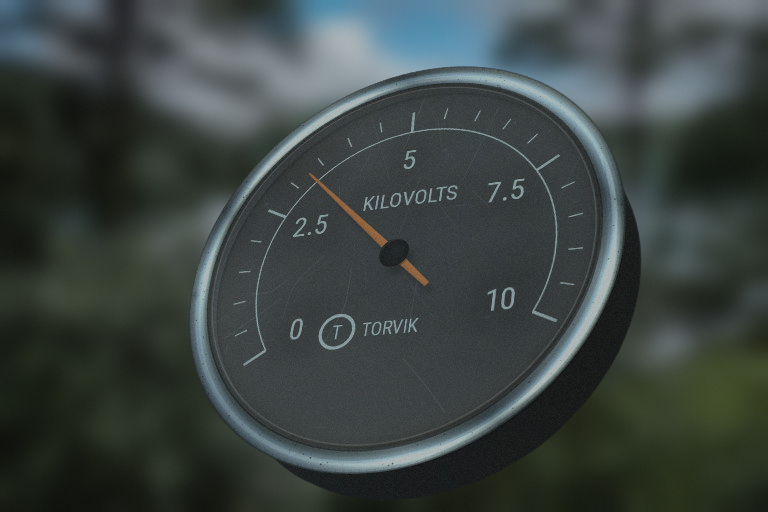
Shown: 3.25 kV
